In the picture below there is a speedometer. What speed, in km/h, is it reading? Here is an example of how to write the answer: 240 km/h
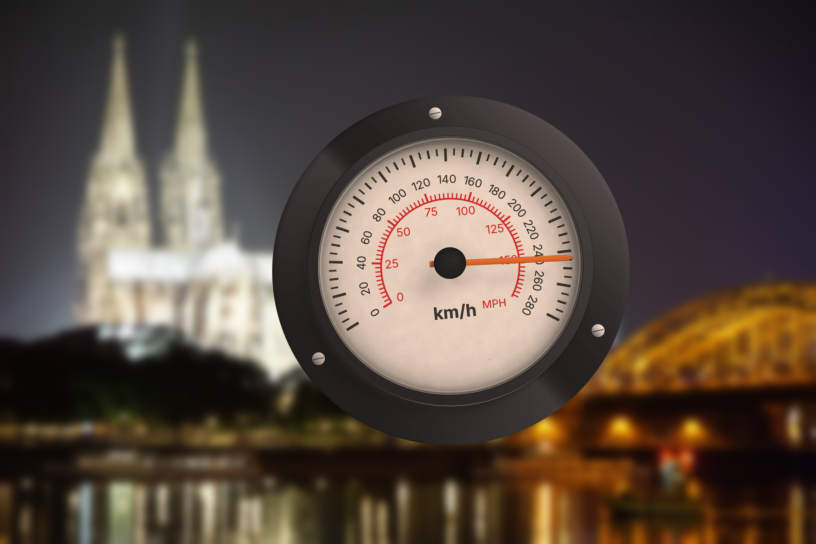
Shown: 245 km/h
